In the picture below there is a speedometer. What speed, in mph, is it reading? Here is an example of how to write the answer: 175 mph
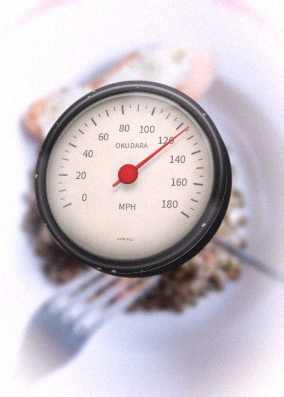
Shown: 125 mph
